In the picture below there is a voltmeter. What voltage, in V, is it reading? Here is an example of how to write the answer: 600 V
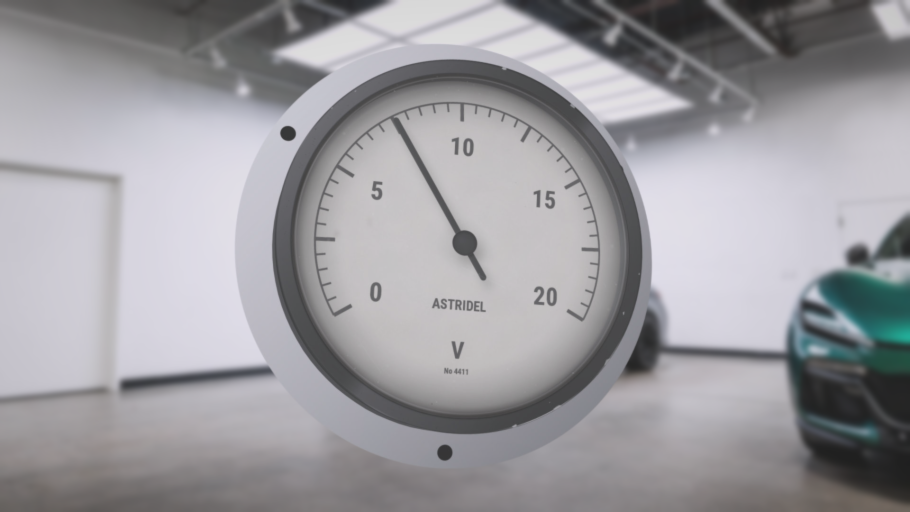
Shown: 7.5 V
